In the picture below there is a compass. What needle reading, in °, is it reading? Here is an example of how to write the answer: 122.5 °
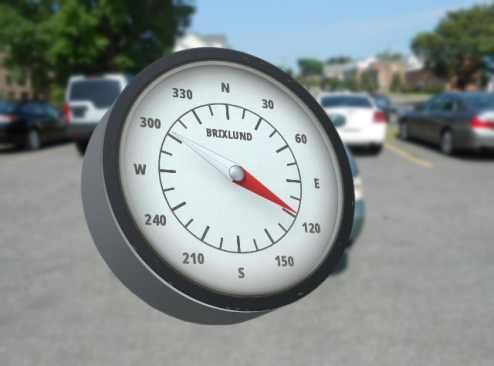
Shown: 120 °
